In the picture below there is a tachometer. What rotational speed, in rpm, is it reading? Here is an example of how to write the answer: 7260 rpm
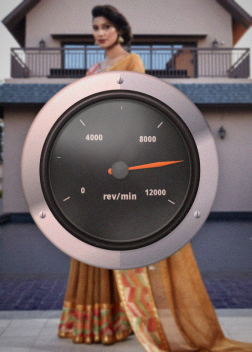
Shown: 10000 rpm
